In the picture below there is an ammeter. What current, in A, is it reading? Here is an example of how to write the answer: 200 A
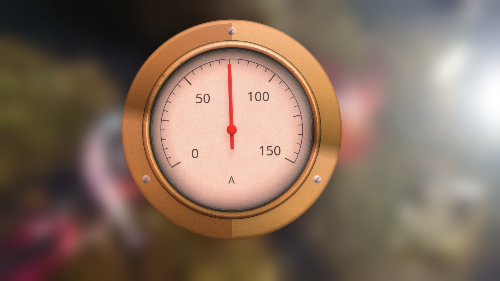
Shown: 75 A
